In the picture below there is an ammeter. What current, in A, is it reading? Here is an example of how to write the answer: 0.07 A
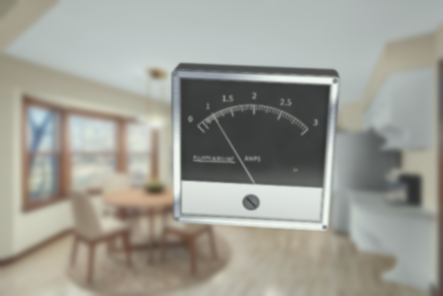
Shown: 1 A
